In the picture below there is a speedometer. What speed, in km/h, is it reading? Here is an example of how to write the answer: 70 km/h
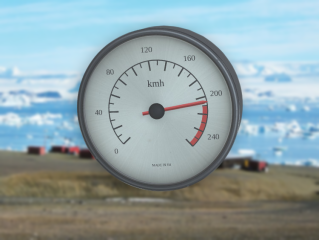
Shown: 205 km/h
